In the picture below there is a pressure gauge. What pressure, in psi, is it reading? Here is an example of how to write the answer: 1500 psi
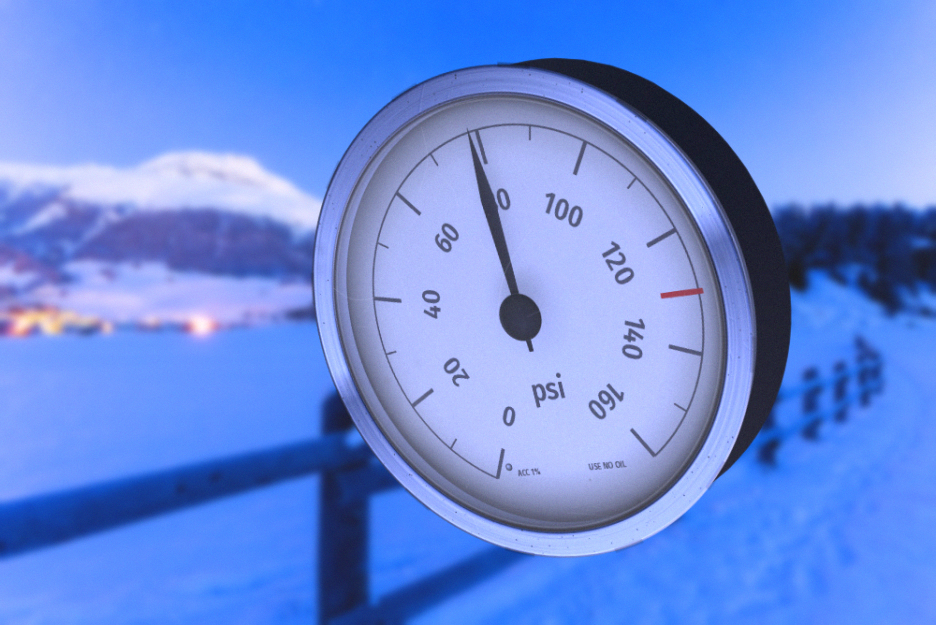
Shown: 80 psi
